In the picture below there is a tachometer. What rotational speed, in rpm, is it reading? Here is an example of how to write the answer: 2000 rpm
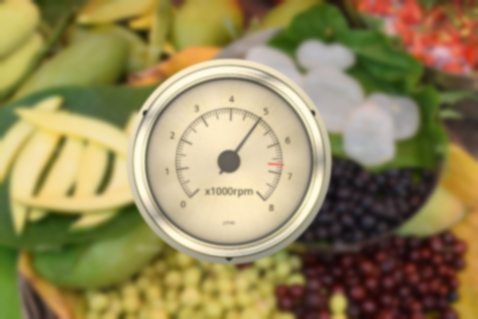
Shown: 5000 rpm
